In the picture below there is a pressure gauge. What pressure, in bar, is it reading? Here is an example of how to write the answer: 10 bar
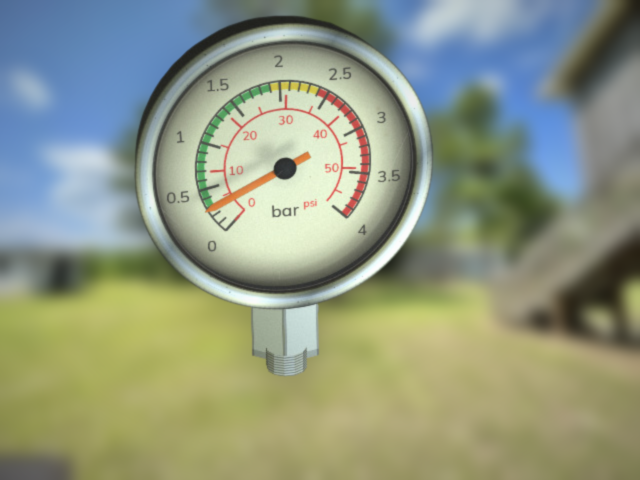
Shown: 0.3 bar
